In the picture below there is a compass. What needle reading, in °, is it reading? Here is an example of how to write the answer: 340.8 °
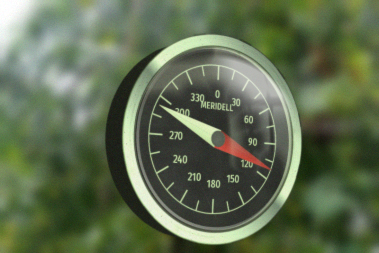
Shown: 112.5 °
